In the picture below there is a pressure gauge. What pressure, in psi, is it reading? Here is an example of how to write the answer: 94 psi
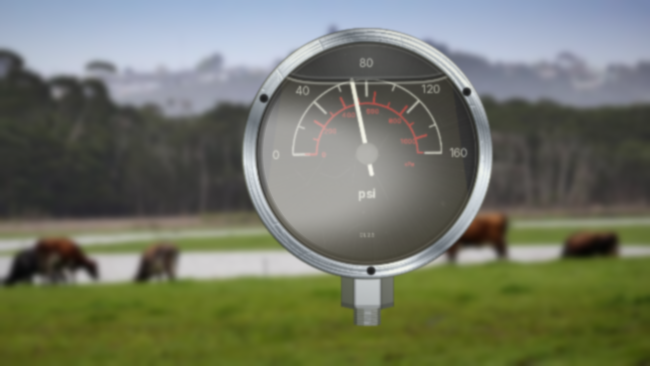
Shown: 70 psi
